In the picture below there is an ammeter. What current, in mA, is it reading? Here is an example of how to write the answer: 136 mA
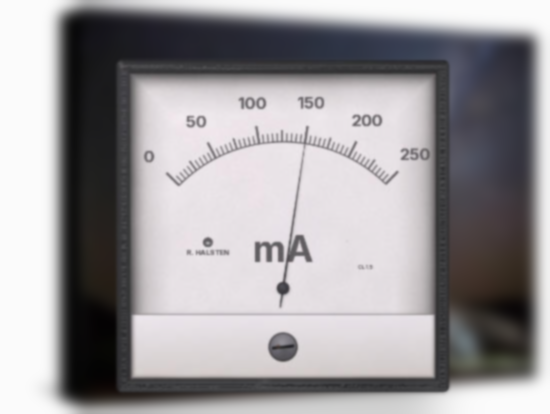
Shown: 150 mA
